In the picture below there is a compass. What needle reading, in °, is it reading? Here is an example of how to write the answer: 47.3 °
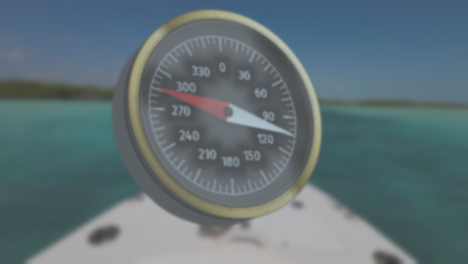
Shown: 285 °
